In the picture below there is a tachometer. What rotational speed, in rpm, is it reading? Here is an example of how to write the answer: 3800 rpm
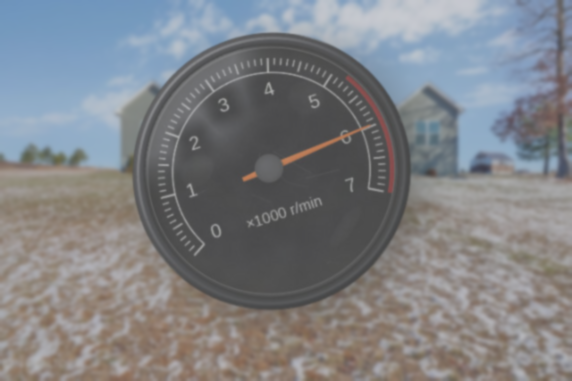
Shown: 6000 rpm
